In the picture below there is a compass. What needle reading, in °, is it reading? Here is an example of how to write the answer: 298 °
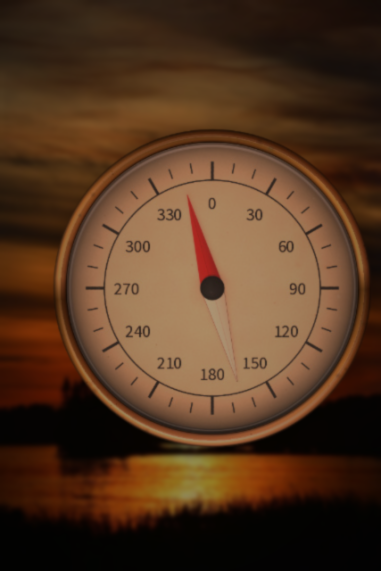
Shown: 345 °
